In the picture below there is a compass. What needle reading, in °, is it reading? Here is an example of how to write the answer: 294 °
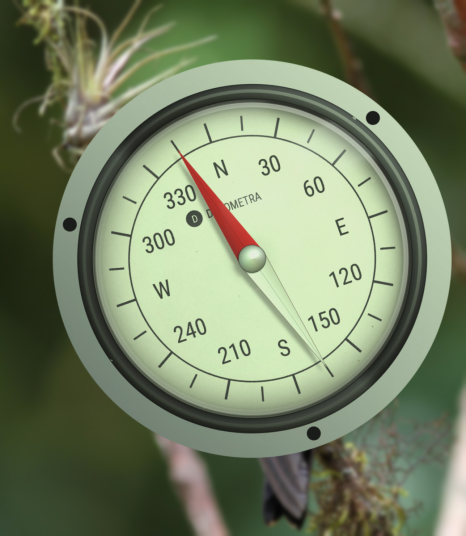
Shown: 345 °
